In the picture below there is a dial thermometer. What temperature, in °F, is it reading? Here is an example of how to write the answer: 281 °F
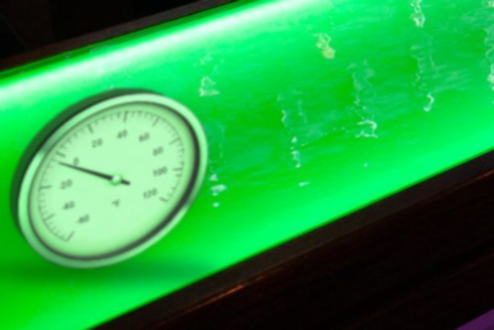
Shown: -4 °F
